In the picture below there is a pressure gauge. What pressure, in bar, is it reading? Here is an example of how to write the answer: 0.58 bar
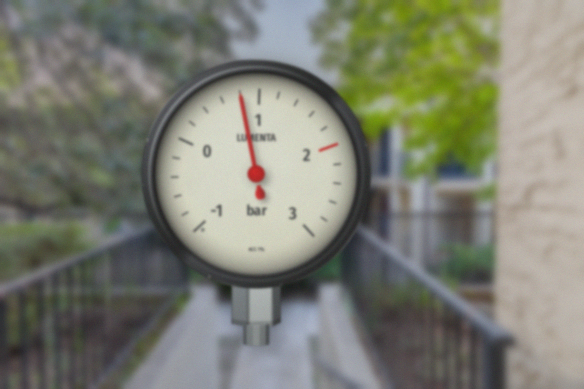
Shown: 0.8 bar
